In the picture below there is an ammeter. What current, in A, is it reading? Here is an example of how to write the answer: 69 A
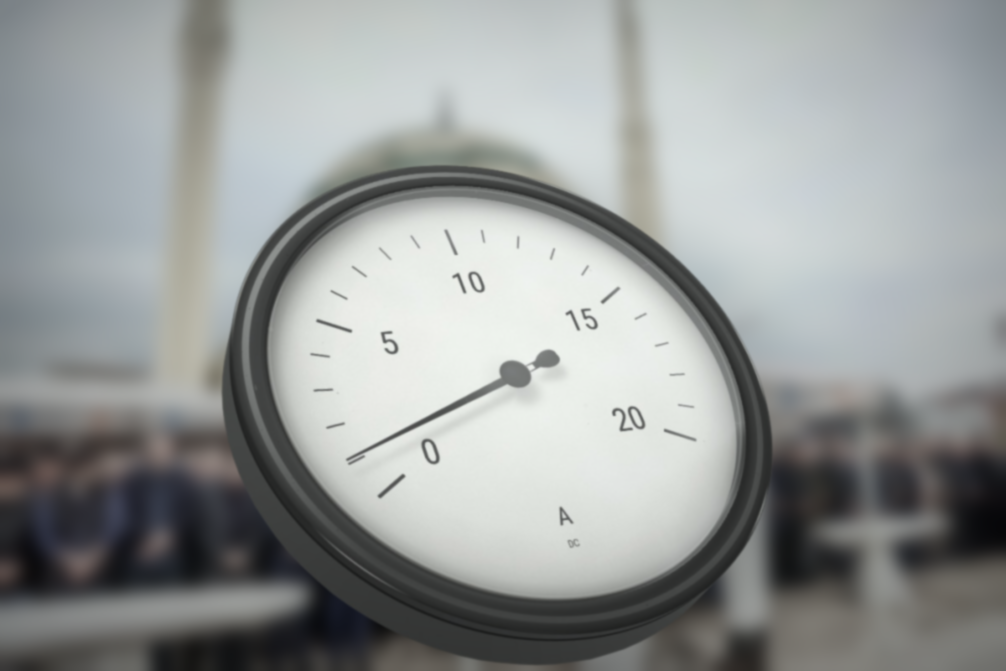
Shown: 1 A
